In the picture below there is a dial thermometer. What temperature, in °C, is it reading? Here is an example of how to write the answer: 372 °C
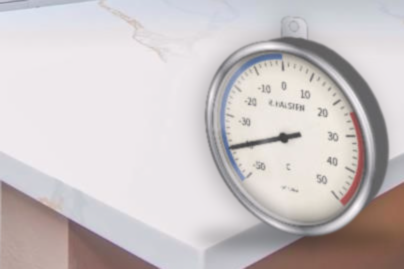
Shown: -40 °C
